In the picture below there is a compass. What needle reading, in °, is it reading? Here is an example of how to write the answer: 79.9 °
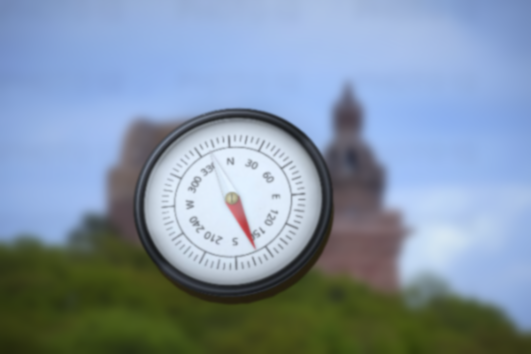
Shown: 160 °
